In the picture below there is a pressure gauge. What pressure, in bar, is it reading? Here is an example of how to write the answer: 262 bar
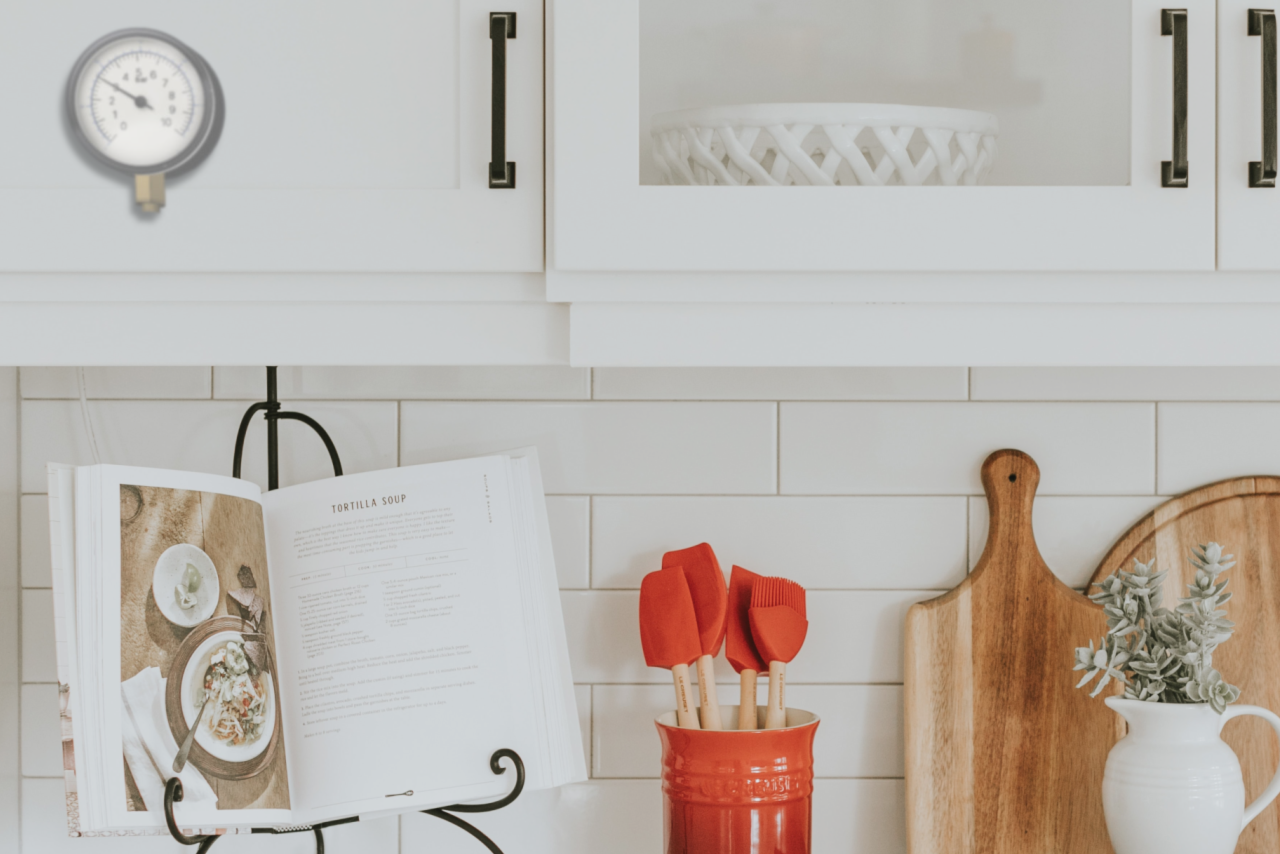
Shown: 3 bar
